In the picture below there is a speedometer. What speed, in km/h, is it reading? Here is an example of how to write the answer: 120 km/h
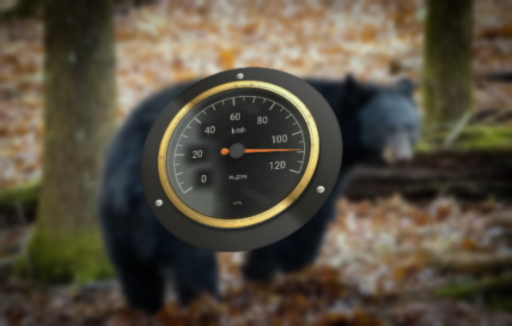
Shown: 110 km/h
